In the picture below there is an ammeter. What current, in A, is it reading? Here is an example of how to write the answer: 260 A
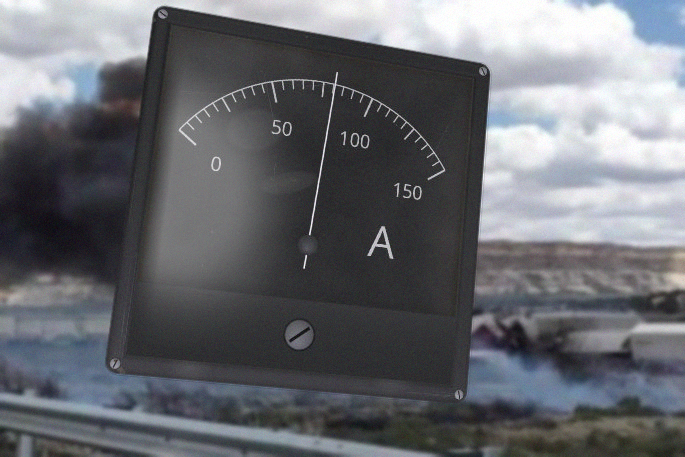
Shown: 80 A
